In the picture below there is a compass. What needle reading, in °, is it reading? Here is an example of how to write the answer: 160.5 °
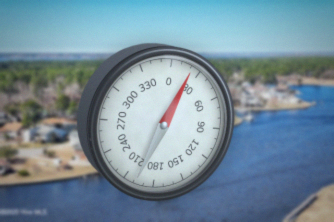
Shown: 20 °
